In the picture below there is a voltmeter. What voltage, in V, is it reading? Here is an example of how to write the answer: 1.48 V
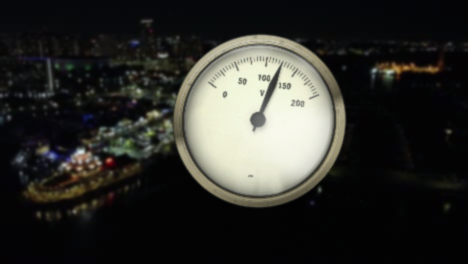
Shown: 125 V
